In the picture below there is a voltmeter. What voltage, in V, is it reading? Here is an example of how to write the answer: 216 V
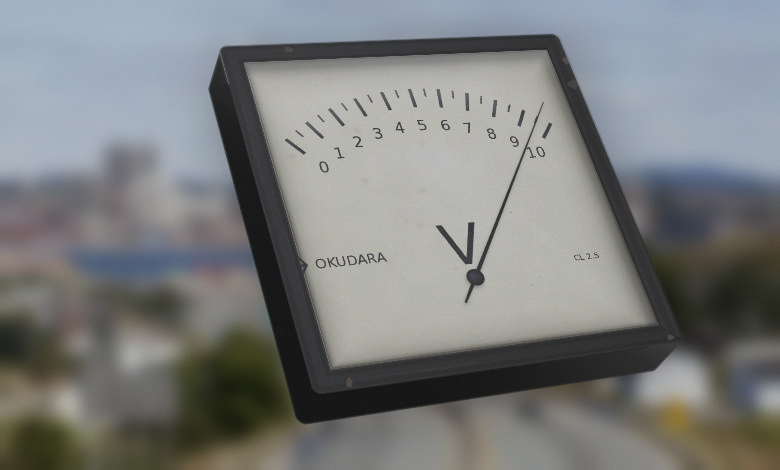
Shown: 9.5 V
